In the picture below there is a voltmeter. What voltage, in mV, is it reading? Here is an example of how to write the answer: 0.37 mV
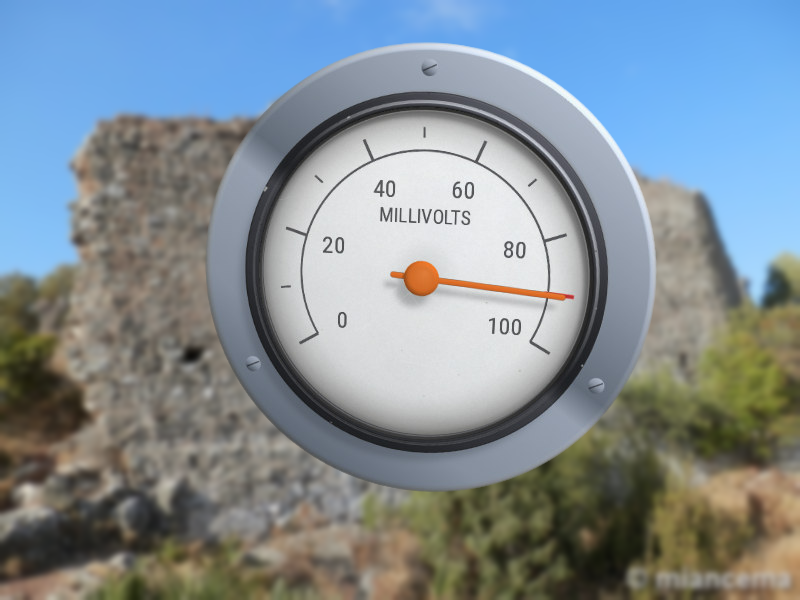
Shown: 90 mV
